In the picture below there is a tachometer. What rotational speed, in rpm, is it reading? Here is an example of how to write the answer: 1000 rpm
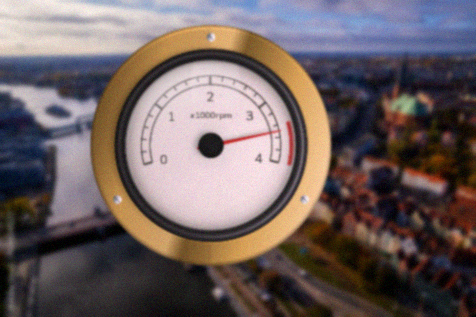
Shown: 3500 rpm
